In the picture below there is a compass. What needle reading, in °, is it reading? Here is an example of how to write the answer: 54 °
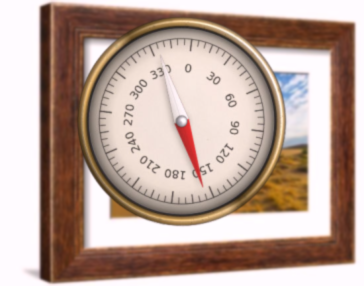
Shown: 155 °
